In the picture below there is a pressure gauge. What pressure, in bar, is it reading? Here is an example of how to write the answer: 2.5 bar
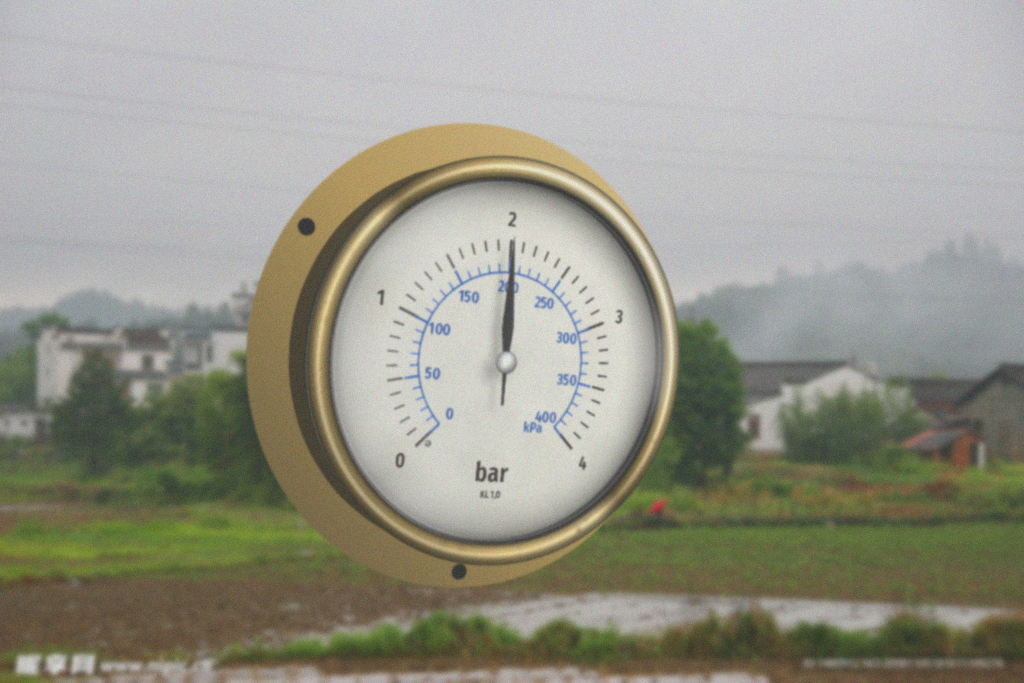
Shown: 2 bar
